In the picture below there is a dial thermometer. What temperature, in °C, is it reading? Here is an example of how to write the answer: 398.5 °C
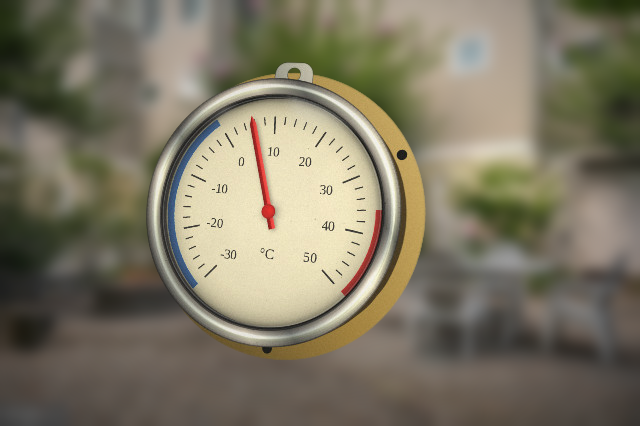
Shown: 6 °C
